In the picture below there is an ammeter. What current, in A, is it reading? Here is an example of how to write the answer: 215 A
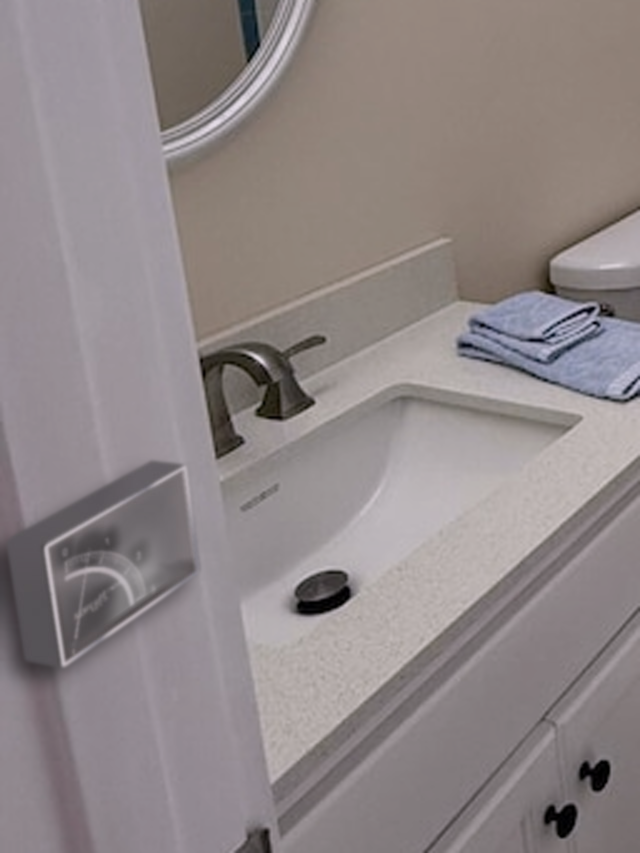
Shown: 0.5 A
